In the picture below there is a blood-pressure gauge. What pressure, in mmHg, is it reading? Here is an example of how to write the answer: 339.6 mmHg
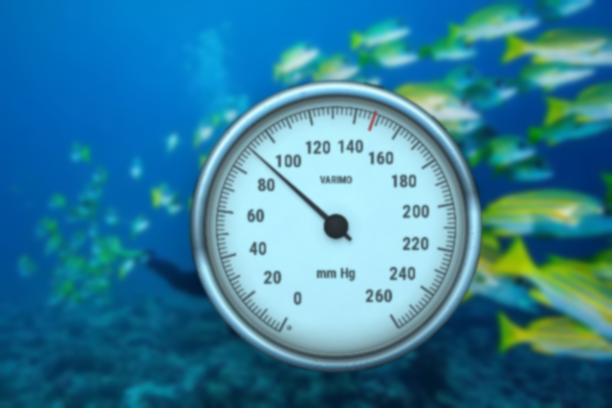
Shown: 90 mmHg
